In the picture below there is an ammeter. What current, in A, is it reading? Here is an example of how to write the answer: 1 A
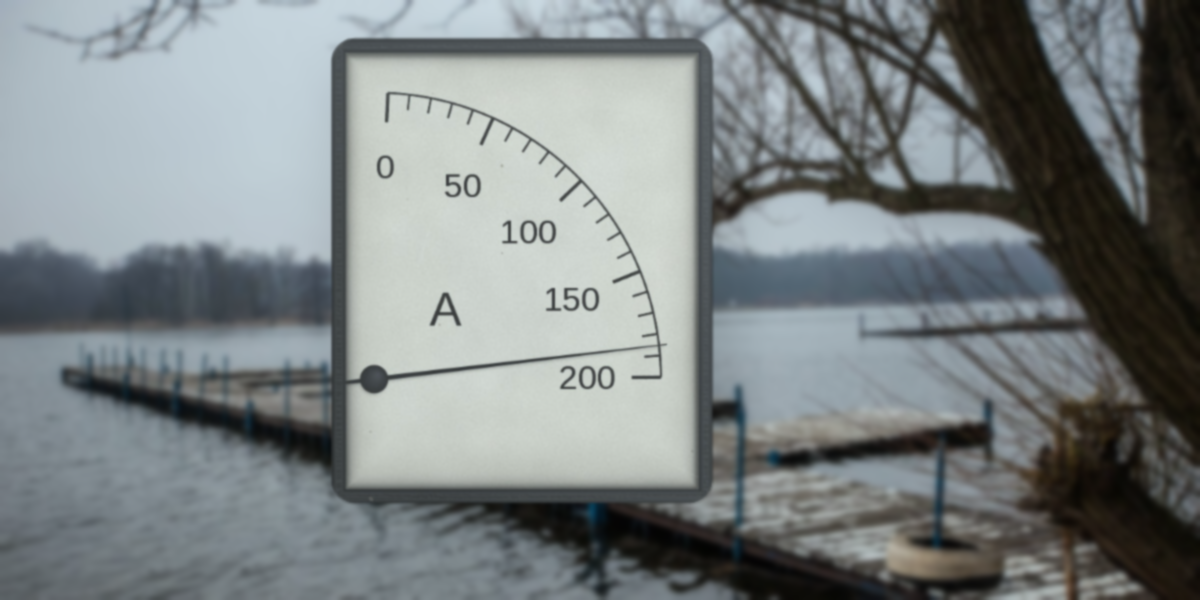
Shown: 185 A
